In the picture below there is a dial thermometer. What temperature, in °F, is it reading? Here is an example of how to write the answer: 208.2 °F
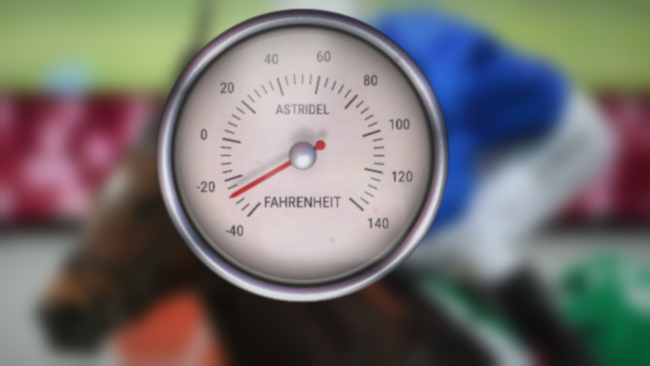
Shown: -28 °F
